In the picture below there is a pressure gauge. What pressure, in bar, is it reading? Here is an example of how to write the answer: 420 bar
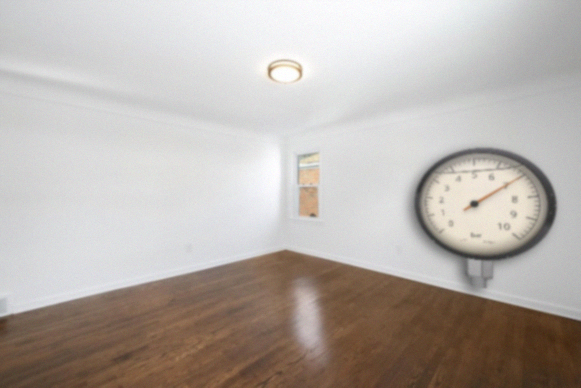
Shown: 7 bar
